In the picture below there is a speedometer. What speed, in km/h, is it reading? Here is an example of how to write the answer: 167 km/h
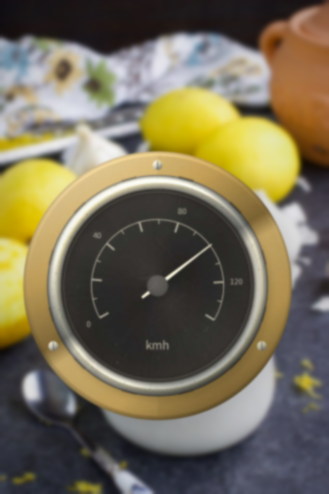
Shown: 100 km/h
